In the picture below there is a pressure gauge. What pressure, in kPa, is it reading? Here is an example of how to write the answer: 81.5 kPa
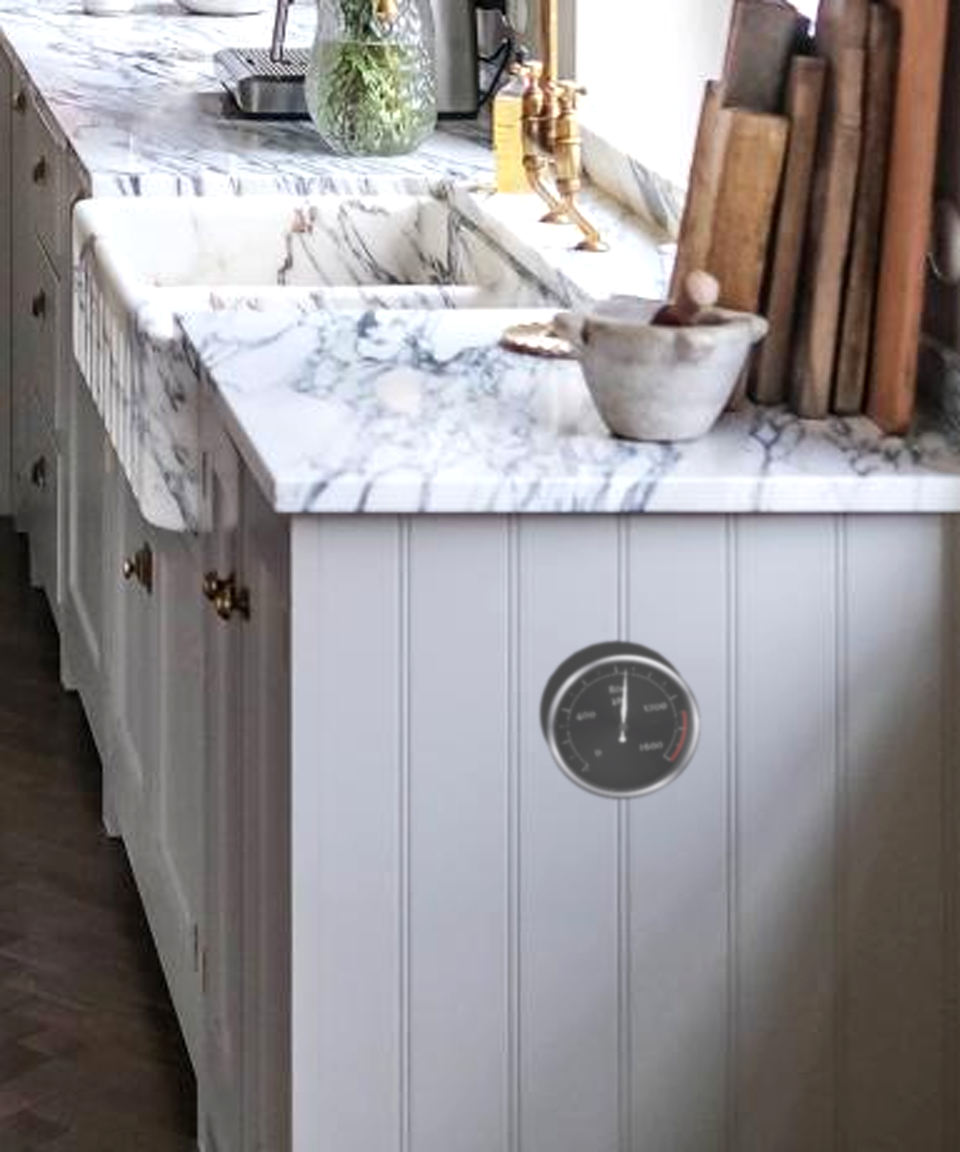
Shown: 850 kPa
